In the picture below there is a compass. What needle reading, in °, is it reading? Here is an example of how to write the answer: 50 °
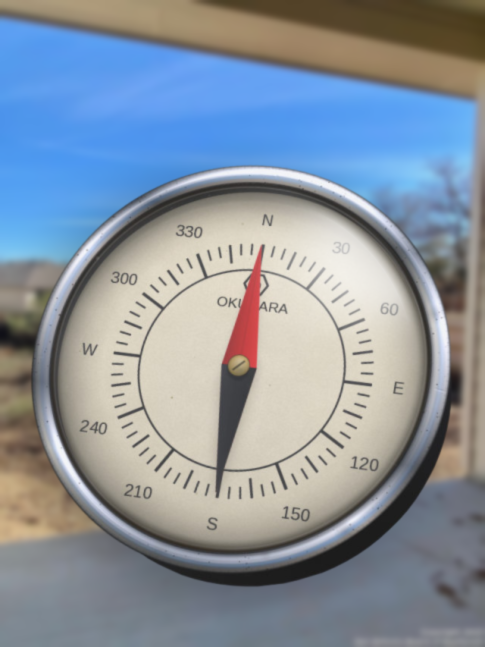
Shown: 0 °
